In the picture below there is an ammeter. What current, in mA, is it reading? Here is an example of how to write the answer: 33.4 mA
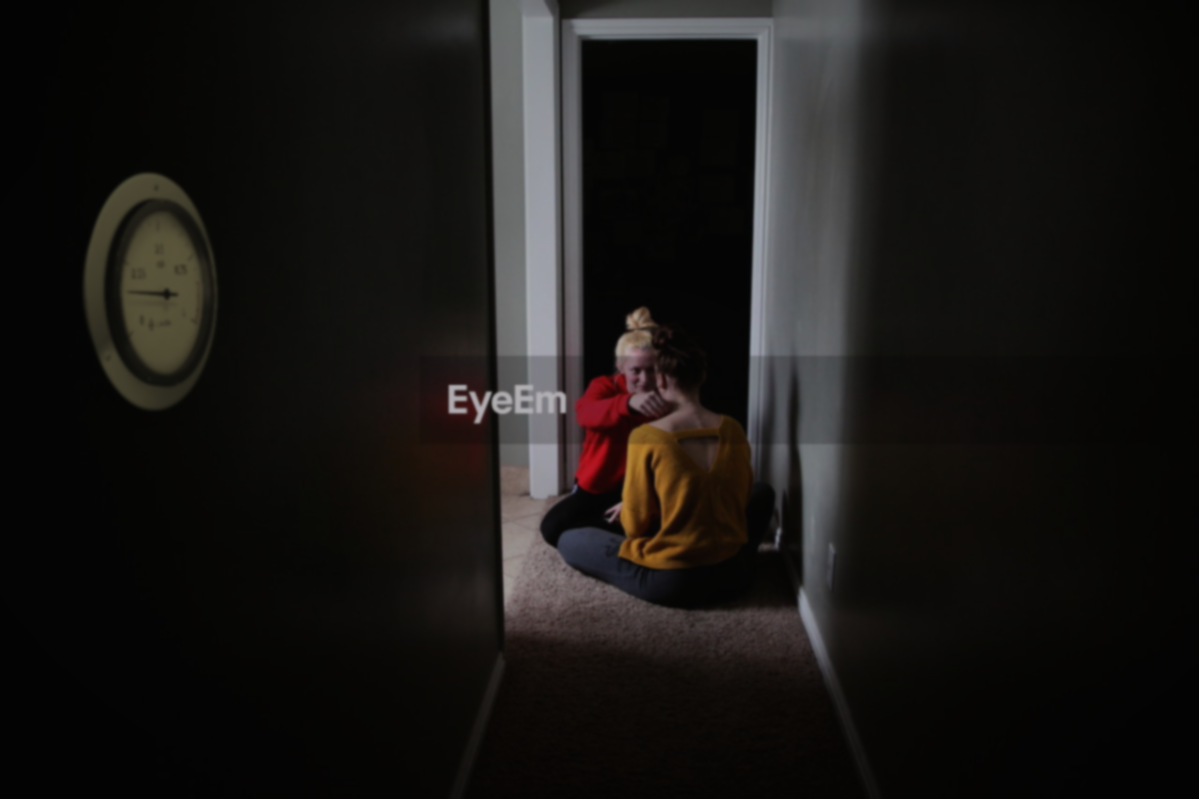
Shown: 0.15 mA
